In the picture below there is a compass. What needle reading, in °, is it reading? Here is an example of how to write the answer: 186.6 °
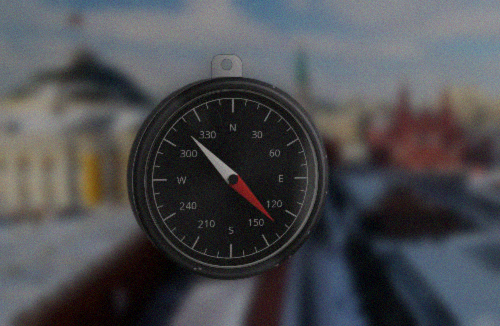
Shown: 135 °
